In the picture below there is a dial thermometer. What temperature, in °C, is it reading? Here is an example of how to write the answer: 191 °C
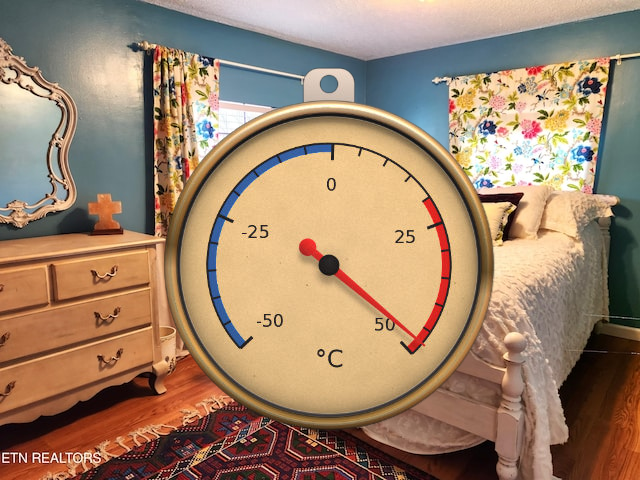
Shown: 47.5 °C
